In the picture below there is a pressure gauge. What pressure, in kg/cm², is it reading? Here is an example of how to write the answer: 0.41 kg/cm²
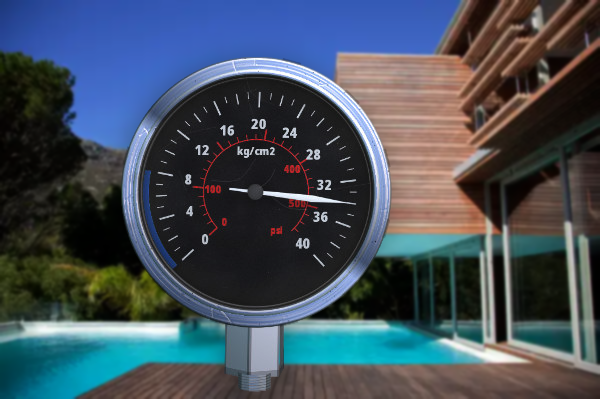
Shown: 34 kg/cm²
